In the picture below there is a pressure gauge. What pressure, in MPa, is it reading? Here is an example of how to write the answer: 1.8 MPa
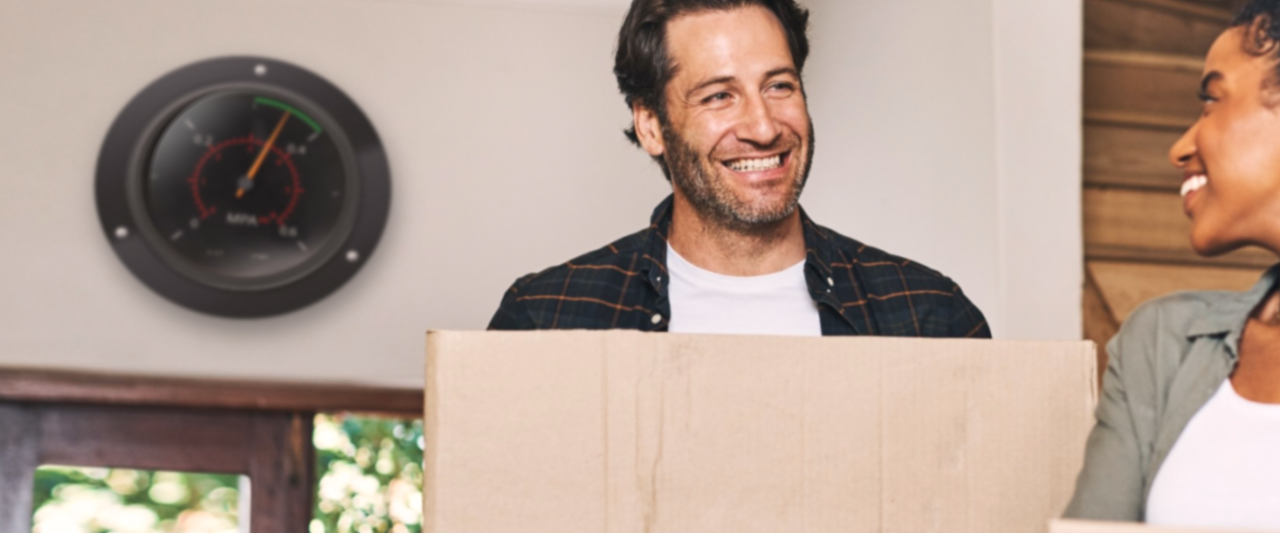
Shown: 0.35 MPa
